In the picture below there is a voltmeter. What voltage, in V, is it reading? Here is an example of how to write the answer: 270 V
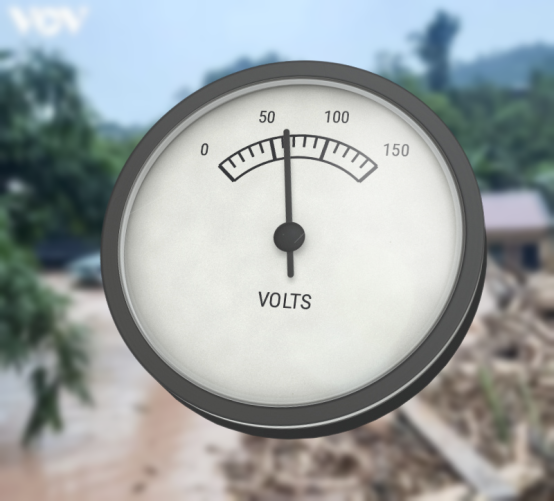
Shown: 65 V
